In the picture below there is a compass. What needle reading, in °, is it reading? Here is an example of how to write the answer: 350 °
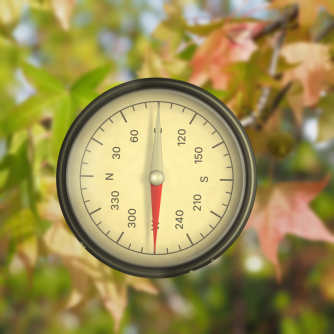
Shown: 270 °
